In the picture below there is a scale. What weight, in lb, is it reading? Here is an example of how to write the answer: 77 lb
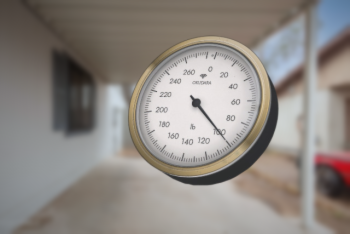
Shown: 100 lb
